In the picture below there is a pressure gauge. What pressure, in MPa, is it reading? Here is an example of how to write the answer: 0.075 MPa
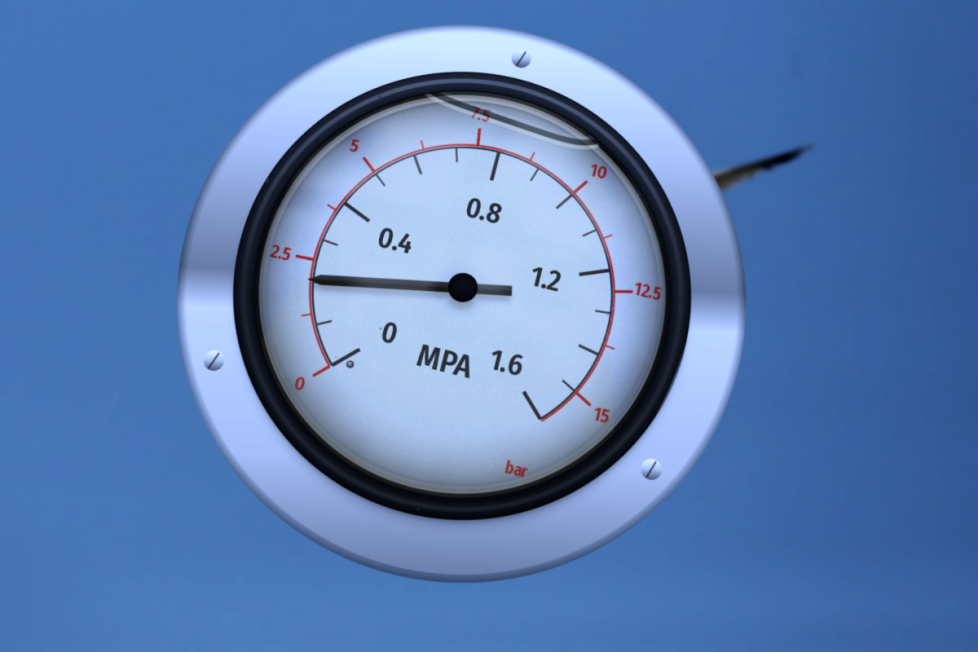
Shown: 0.2 MPa
